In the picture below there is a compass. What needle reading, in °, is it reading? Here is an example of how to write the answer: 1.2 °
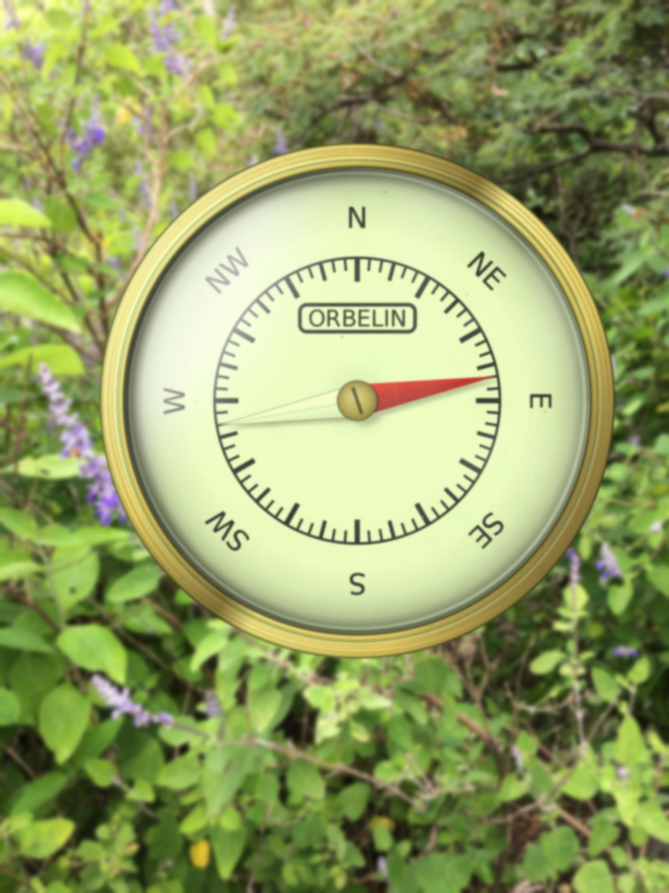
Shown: 80 °
